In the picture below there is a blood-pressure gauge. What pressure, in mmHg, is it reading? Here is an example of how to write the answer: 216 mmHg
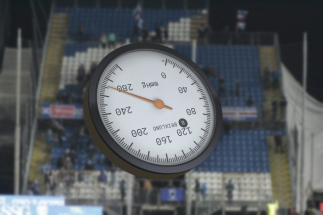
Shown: 270 mmHg
